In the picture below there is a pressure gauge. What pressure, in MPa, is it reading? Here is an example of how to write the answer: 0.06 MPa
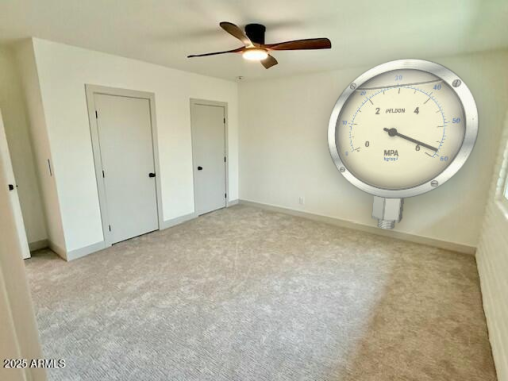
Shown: 5.75 MPa
